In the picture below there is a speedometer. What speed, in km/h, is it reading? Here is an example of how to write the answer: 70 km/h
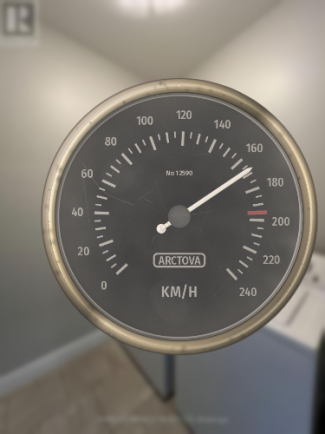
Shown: 167.5 km/h
